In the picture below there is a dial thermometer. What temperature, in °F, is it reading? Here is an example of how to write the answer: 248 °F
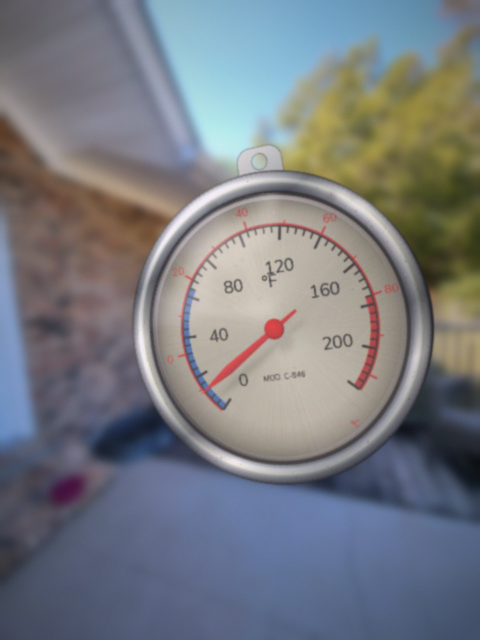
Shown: 12 °F
